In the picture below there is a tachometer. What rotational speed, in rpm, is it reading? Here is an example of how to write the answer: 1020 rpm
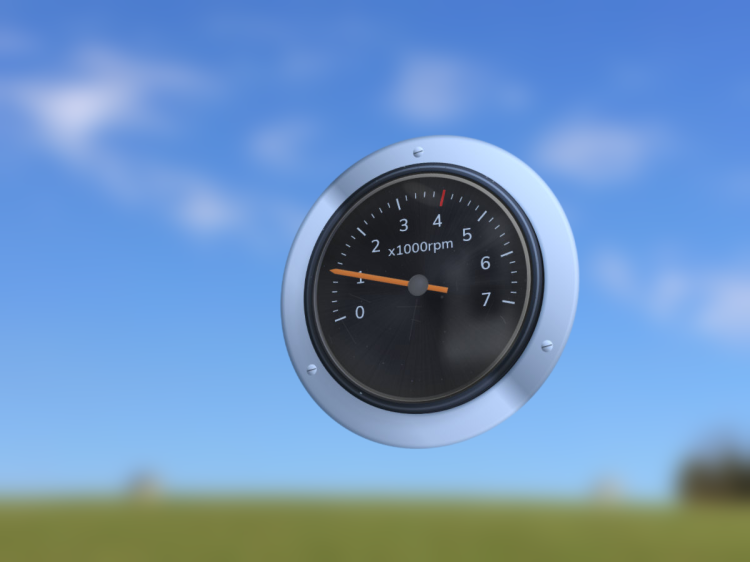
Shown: 1000 rpm
